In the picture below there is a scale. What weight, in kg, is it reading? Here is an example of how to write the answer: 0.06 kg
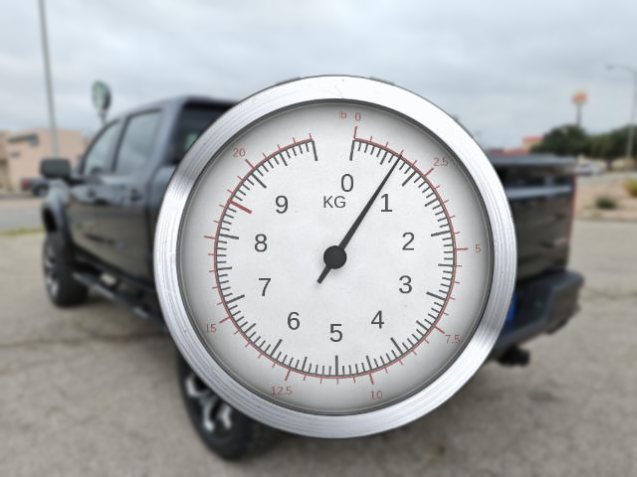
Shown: 0.7 kg
